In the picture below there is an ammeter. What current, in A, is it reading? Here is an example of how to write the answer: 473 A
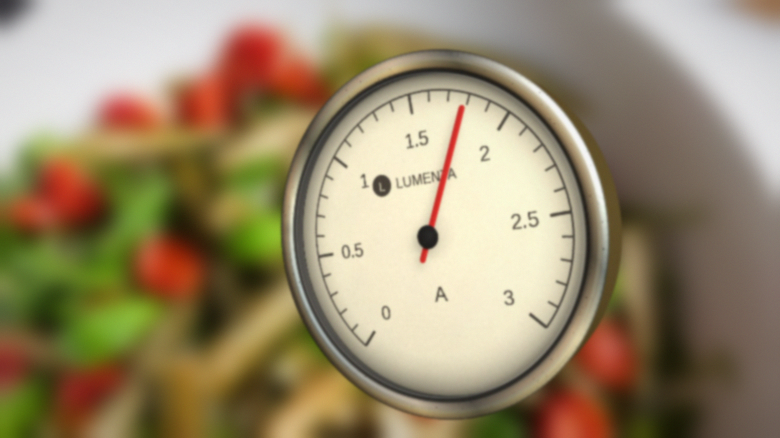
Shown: 1.8 A
